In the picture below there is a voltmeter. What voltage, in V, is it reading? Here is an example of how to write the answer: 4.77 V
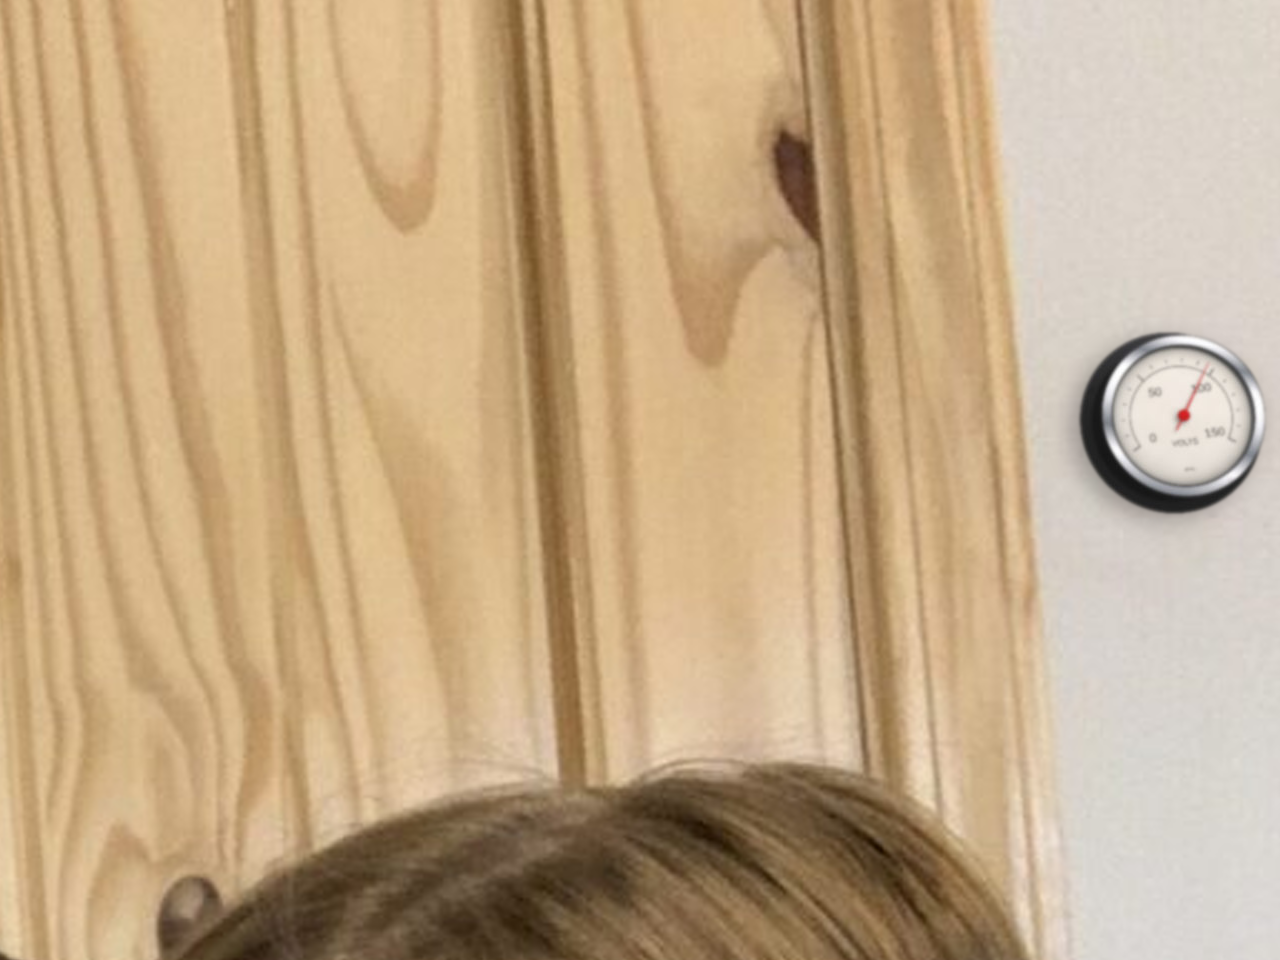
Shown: 95 V
